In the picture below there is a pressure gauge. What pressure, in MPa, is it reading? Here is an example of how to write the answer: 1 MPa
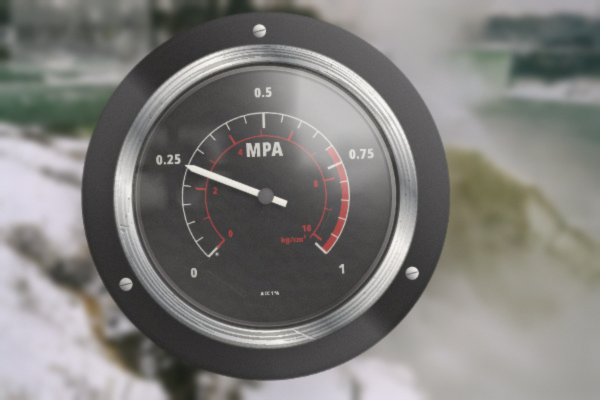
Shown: 0.25 MPa
